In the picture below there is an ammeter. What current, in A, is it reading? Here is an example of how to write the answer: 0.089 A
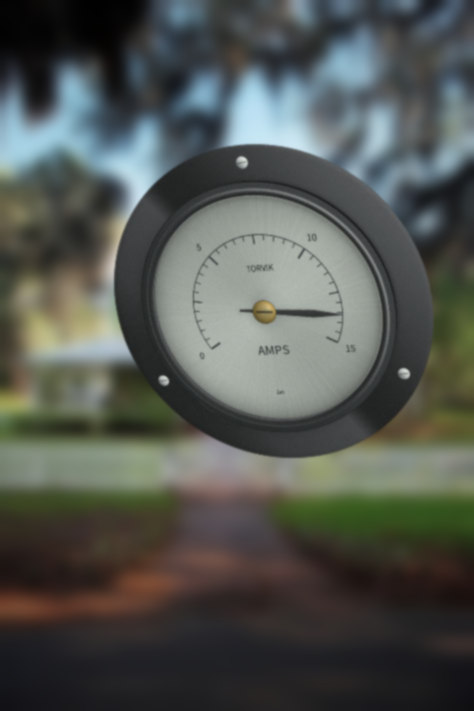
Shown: 13.5 A
